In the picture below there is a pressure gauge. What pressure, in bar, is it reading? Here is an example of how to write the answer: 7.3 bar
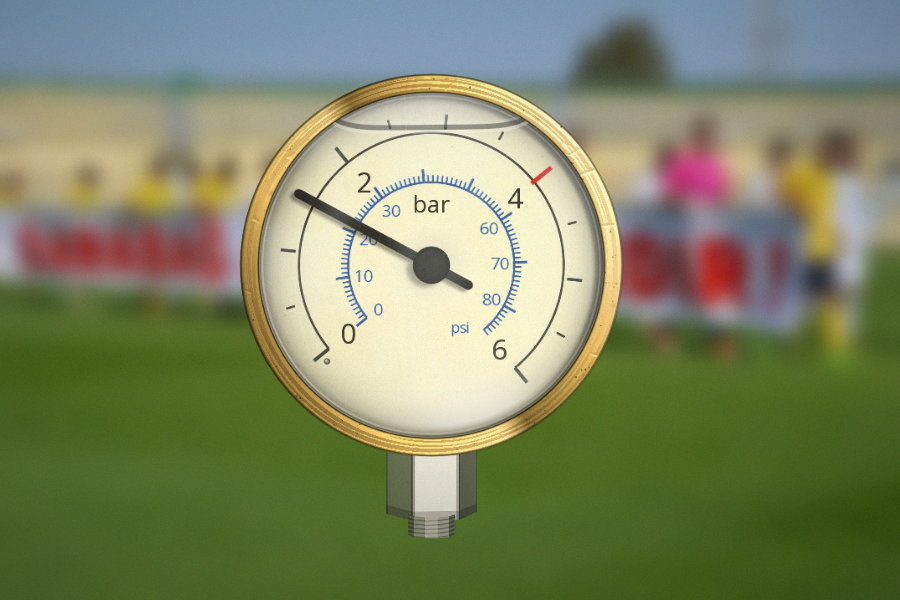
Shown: 1.5 bar
